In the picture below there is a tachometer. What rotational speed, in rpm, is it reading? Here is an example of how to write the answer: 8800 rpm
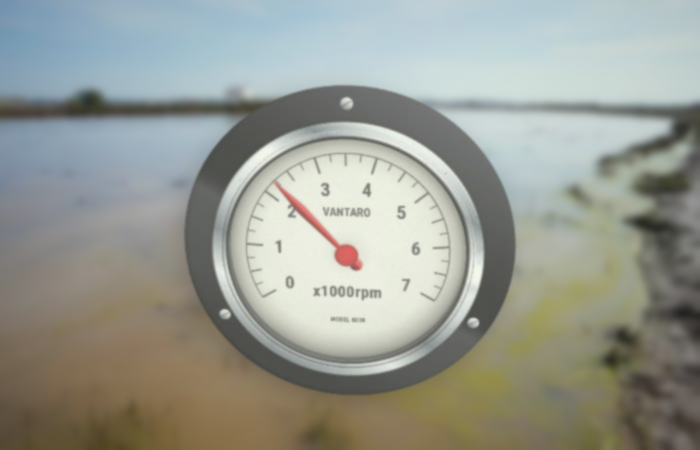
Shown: 2250 rpm
